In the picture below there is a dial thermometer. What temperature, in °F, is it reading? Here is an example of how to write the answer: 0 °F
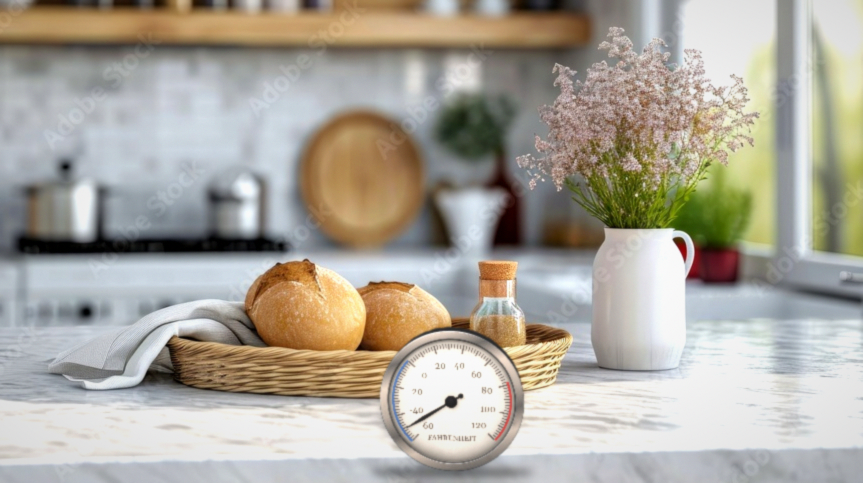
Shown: -50 °F
